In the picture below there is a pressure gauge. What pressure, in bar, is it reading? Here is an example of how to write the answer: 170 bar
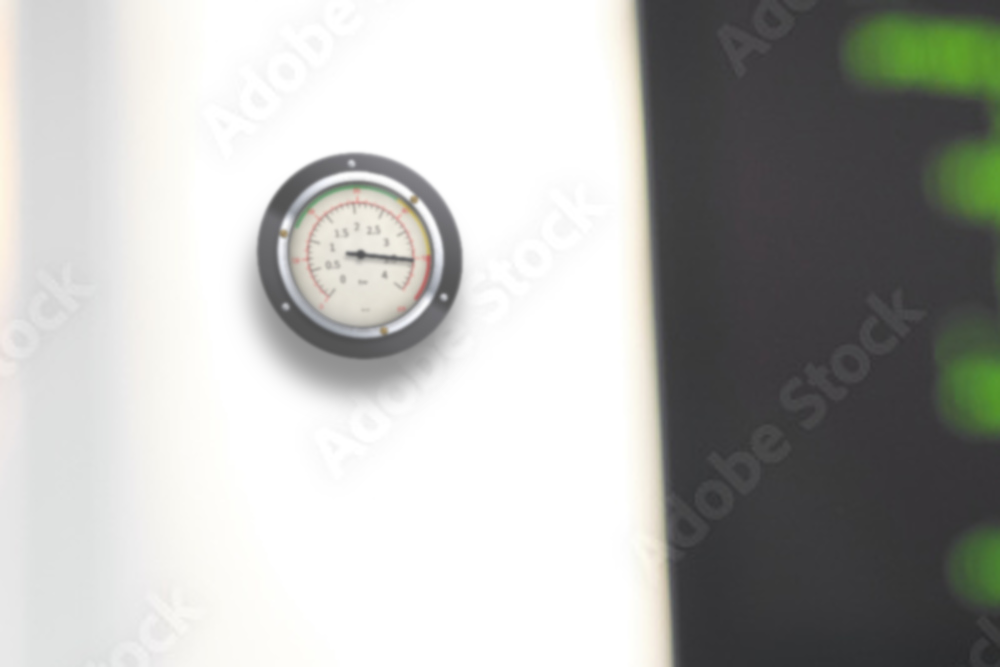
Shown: 3.5 bar
